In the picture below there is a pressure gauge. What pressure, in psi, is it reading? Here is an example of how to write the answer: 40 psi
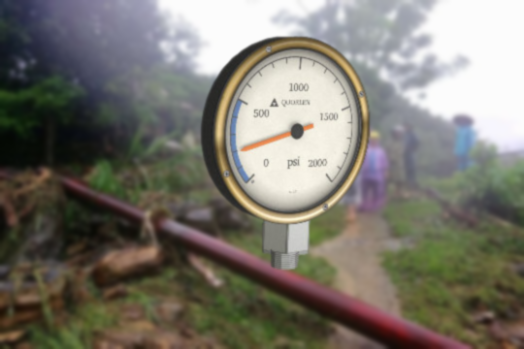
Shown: 200 psi
